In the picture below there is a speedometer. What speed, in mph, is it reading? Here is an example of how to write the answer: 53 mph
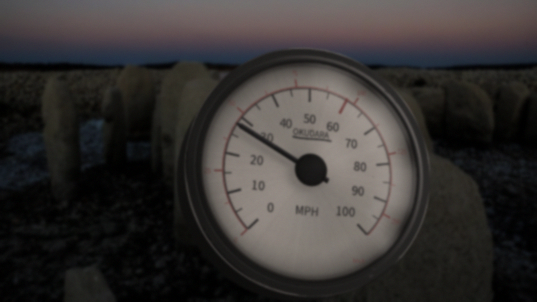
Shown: 27.5 mph
